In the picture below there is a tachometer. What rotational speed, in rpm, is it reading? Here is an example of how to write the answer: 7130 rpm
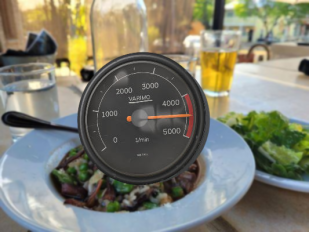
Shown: 4500 rpm
